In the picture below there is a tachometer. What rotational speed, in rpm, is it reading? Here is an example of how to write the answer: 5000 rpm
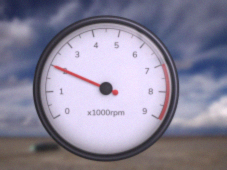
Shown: 2000 rpm
